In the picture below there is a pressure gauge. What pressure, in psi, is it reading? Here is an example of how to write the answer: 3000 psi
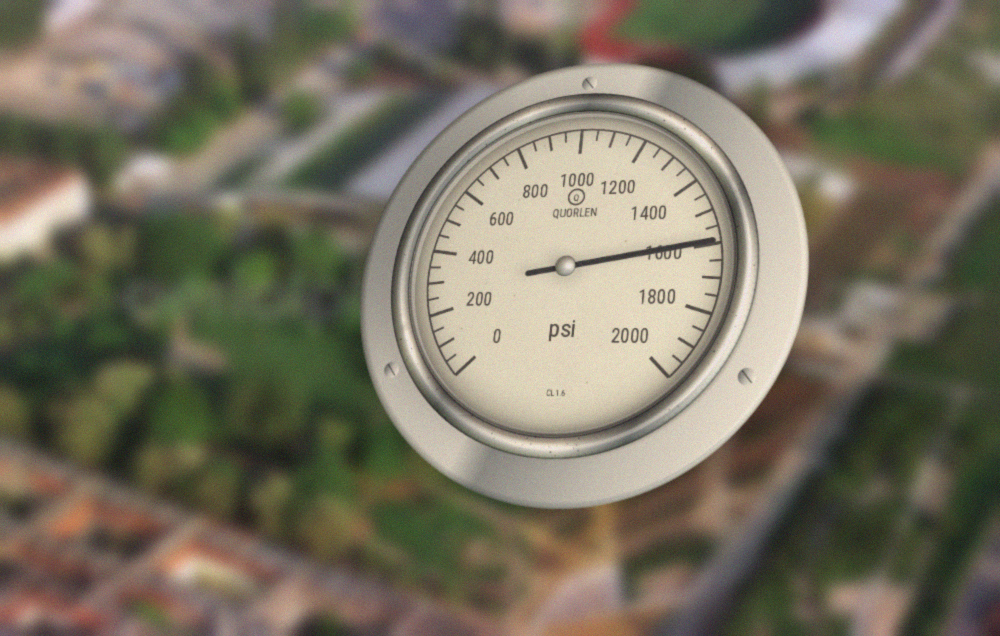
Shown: 1600 psi
